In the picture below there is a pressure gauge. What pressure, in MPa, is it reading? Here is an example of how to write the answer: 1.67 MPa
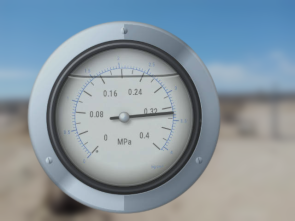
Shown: 0.33 MPa
